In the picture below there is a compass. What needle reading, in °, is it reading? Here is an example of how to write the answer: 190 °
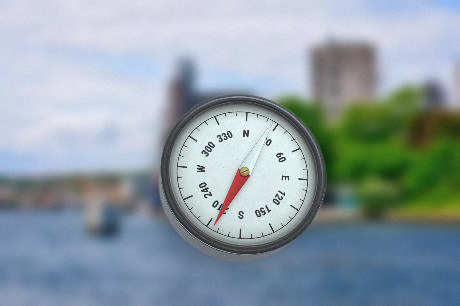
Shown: 205 °
